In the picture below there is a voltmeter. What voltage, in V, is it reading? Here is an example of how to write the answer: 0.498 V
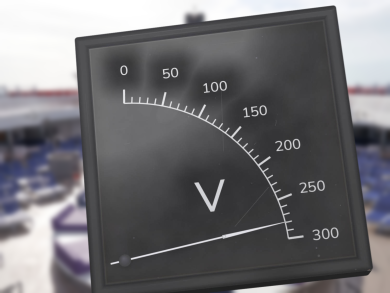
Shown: 280 V
